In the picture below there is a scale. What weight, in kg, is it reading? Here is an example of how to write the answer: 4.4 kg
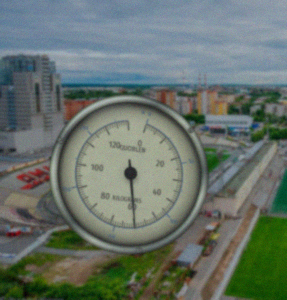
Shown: 60 kg
